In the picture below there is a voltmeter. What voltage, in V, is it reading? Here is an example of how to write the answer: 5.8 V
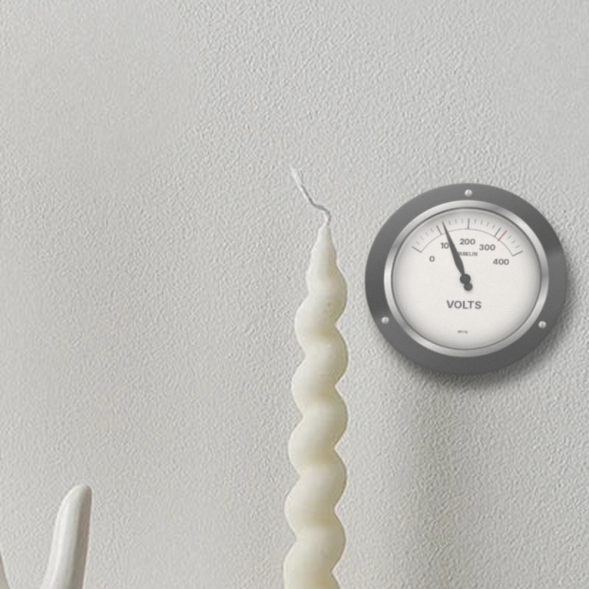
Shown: 120 V
